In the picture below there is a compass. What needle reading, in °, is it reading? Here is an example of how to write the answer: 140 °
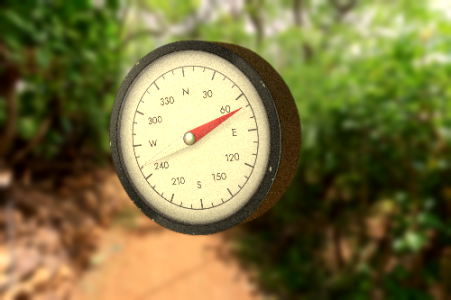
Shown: 70 °
